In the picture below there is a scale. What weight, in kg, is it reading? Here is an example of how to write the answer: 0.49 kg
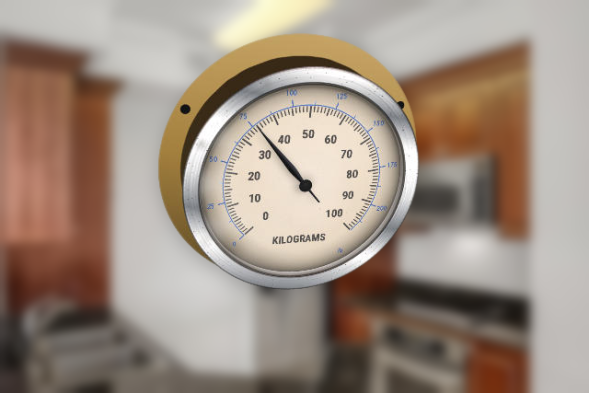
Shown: 35 kg
